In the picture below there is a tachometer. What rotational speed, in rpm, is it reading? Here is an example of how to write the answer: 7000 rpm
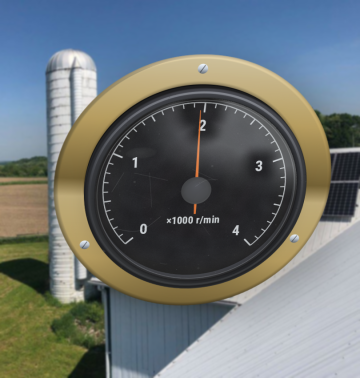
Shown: 1950 rpm
